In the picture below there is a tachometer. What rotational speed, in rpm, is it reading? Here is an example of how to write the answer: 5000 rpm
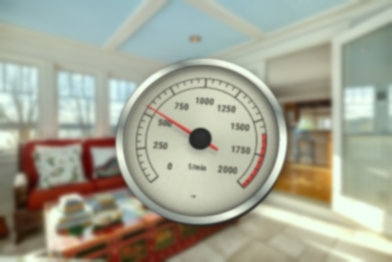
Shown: 550 rpm
